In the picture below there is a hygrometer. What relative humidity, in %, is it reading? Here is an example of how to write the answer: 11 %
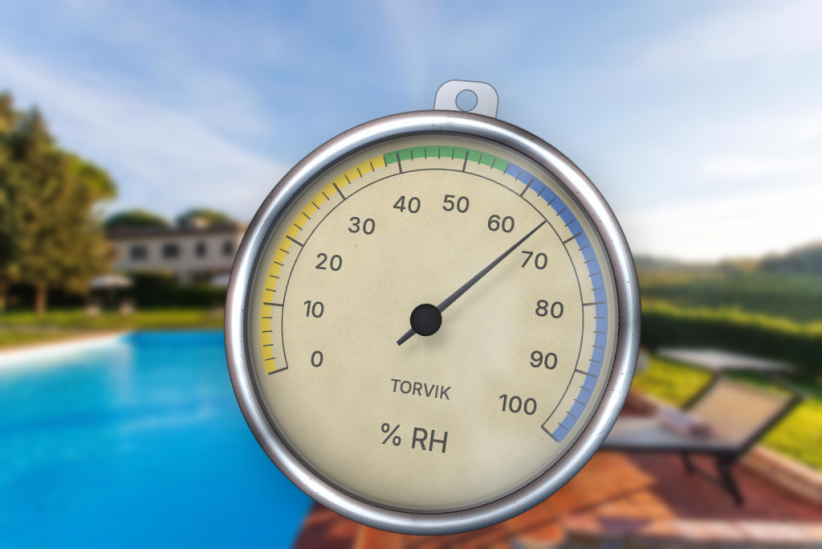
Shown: 66 %
